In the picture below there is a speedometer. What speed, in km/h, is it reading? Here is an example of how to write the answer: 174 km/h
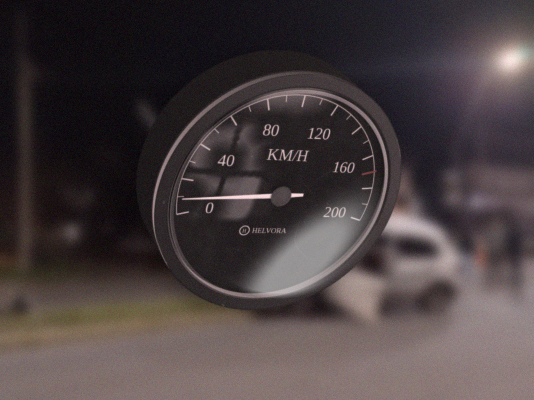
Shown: 10 km/h
